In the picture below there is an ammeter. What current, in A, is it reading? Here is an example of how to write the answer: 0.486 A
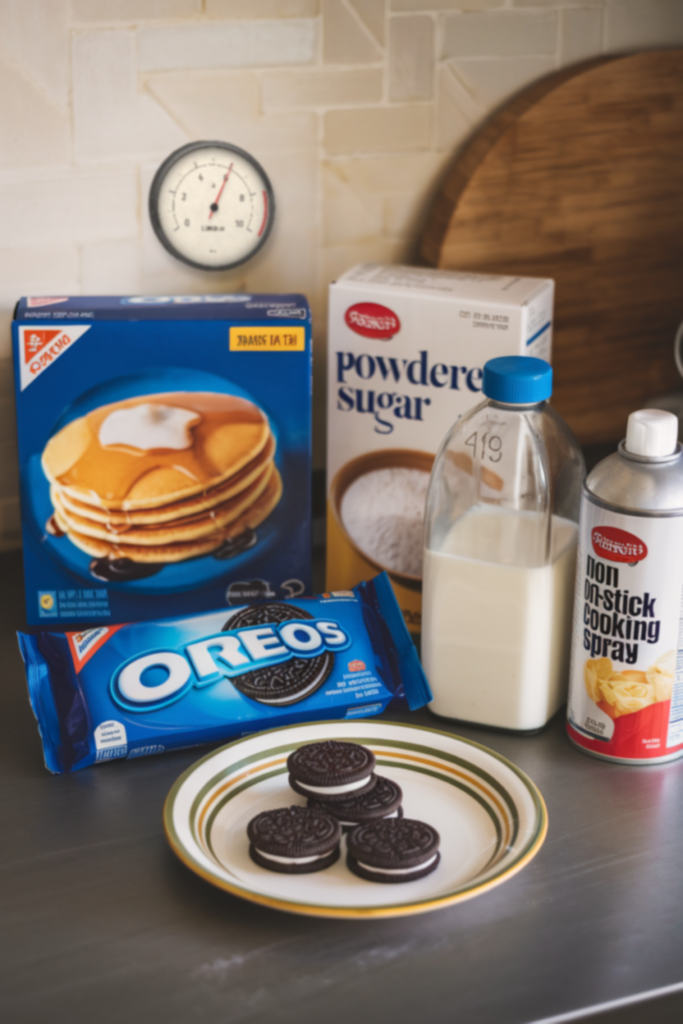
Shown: 6 A
